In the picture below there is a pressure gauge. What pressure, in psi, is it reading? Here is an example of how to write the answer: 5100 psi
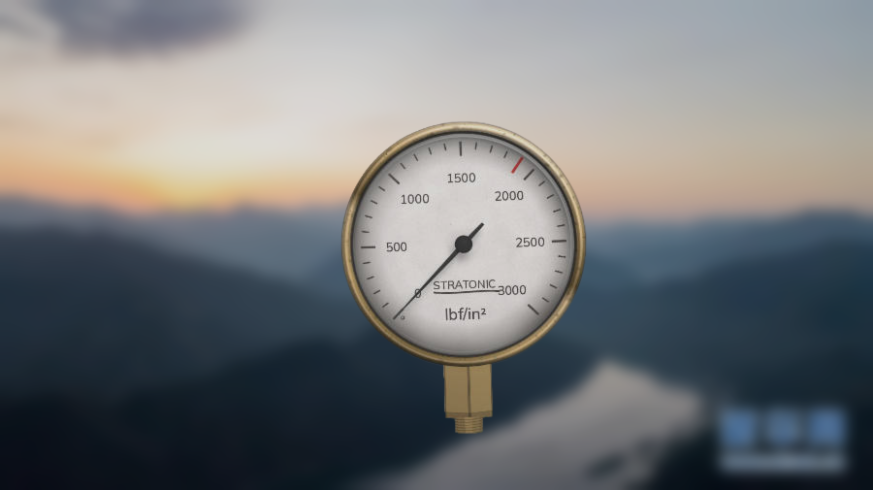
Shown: 0 psi
